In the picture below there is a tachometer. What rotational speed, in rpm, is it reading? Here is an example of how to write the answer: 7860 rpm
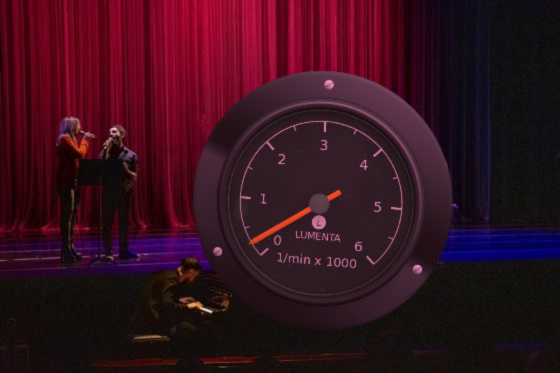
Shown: 250 rpm
